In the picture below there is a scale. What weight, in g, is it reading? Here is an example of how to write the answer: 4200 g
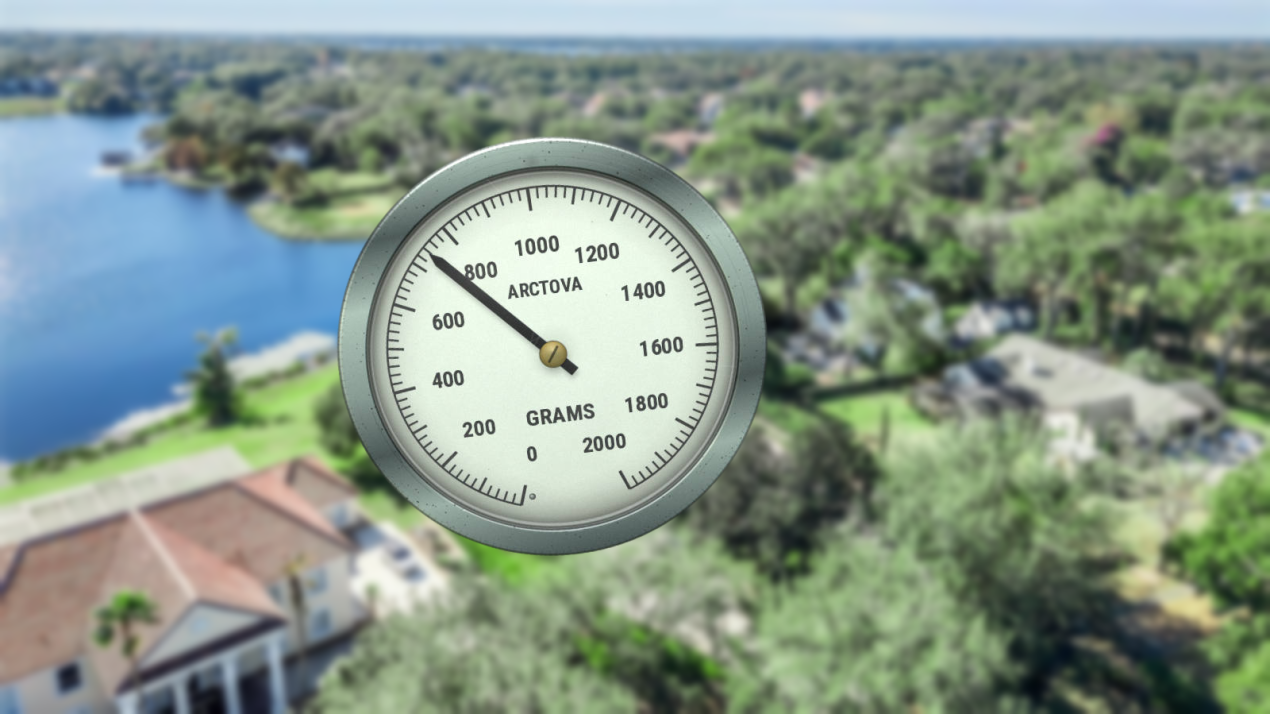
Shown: 740 g
